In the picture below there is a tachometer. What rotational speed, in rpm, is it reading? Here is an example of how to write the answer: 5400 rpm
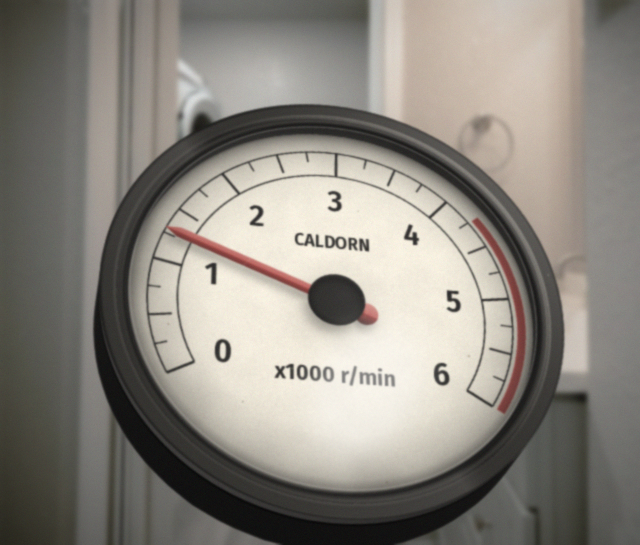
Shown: 1250 rpm
